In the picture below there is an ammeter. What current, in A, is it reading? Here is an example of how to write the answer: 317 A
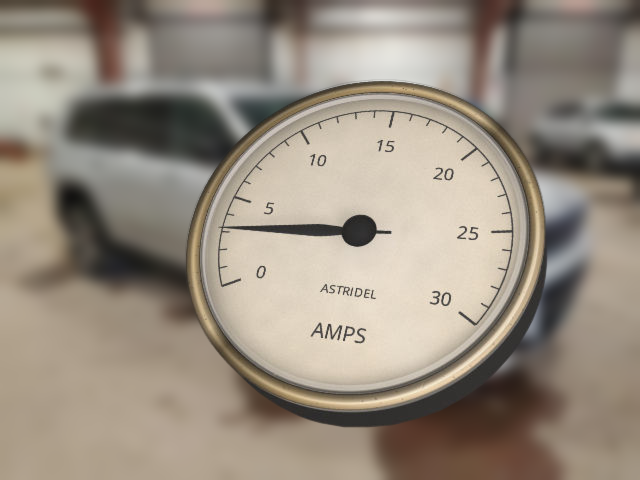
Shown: 3 A
